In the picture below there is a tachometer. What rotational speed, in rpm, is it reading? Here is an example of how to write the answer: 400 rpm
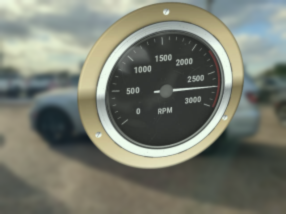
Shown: 2700 rpm
